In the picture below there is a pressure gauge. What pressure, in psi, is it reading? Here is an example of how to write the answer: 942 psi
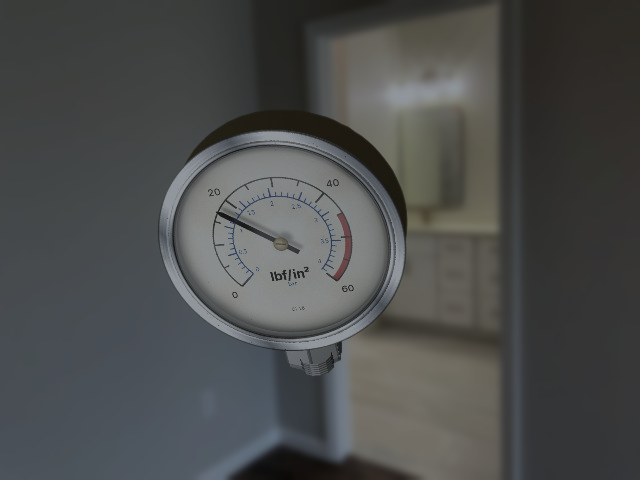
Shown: 17.5 psi
